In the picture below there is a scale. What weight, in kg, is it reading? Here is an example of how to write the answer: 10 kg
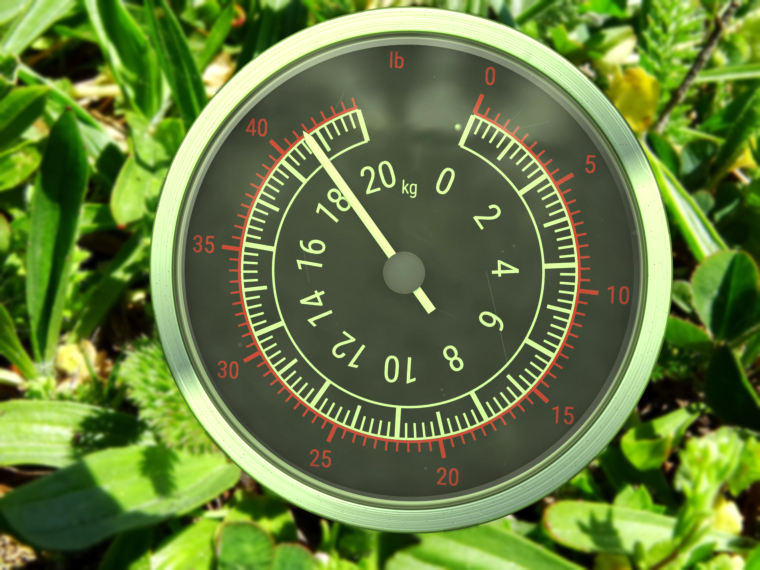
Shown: 18.8 kg
